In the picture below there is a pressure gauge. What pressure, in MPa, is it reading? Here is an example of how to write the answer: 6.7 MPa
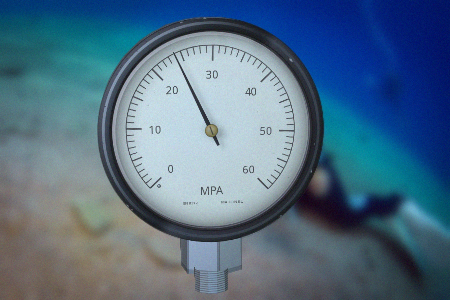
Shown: 24 MPa
